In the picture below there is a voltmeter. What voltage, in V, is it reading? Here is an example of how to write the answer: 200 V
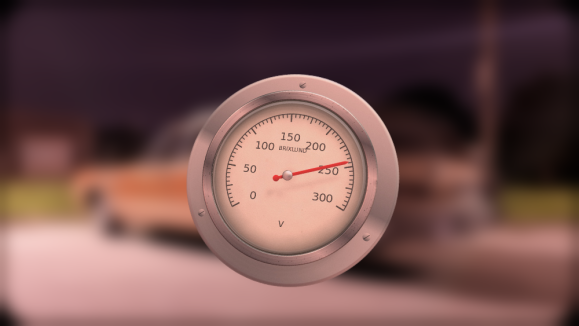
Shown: 245 V
